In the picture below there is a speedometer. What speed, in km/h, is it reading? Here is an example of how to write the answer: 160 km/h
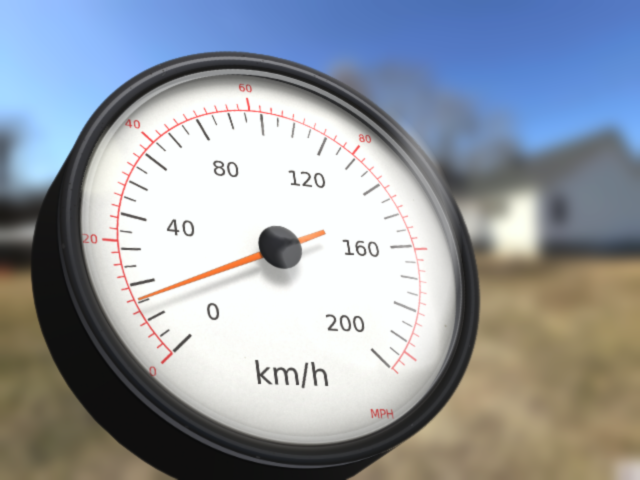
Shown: 15 km/h
